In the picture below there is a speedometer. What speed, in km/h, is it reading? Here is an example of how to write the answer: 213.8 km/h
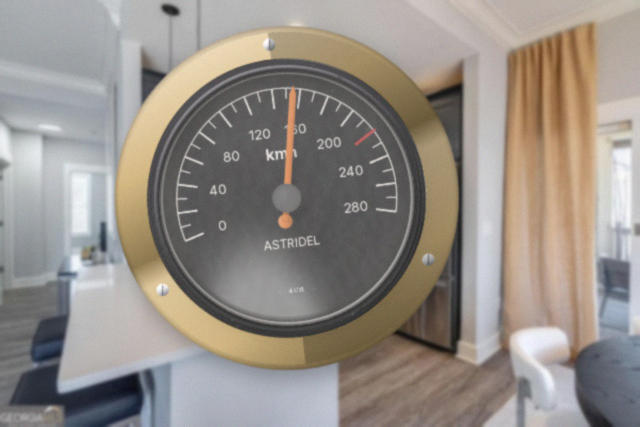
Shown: 155 km/h
